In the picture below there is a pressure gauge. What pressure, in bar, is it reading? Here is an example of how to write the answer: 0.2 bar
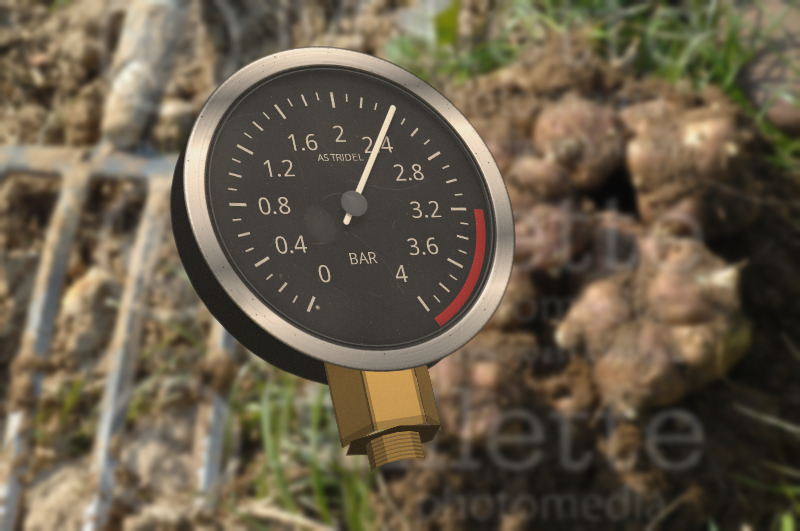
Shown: 2.4 bar
